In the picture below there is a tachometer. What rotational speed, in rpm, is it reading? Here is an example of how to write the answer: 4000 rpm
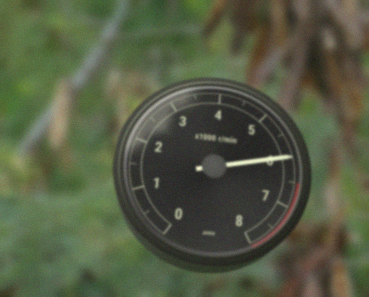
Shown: 6000 rpm
